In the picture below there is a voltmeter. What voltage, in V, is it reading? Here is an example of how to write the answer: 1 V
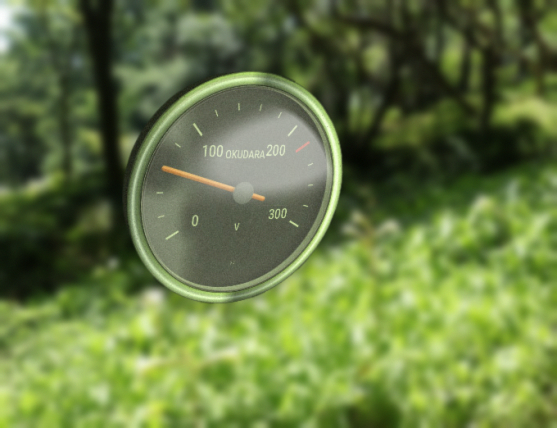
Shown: 60 V
